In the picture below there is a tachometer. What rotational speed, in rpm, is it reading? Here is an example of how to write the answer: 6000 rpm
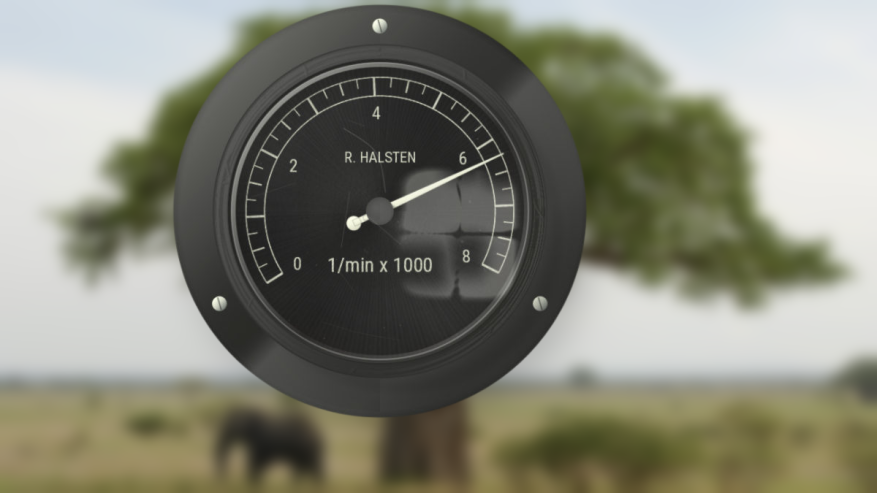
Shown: 6250 rpm
